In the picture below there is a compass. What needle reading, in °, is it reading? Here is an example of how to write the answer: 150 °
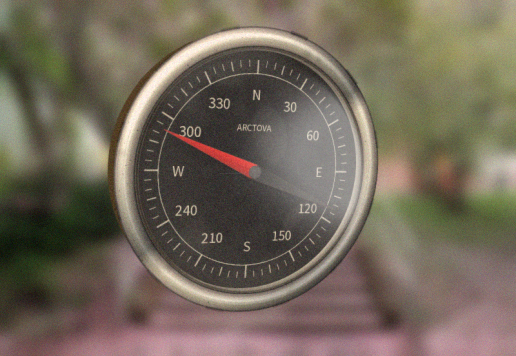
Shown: 292.5 °
